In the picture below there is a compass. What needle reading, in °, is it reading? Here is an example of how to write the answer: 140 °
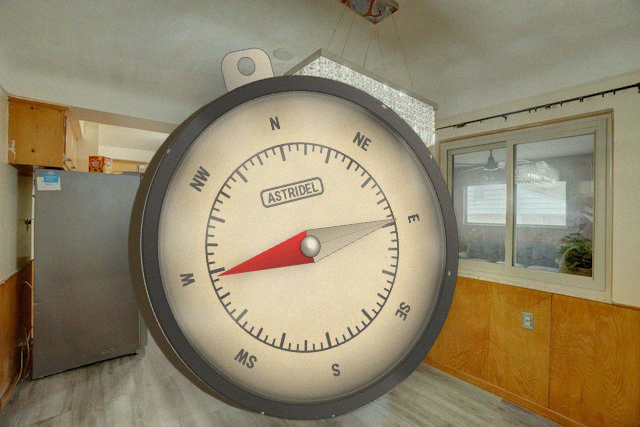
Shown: 267.5 °
